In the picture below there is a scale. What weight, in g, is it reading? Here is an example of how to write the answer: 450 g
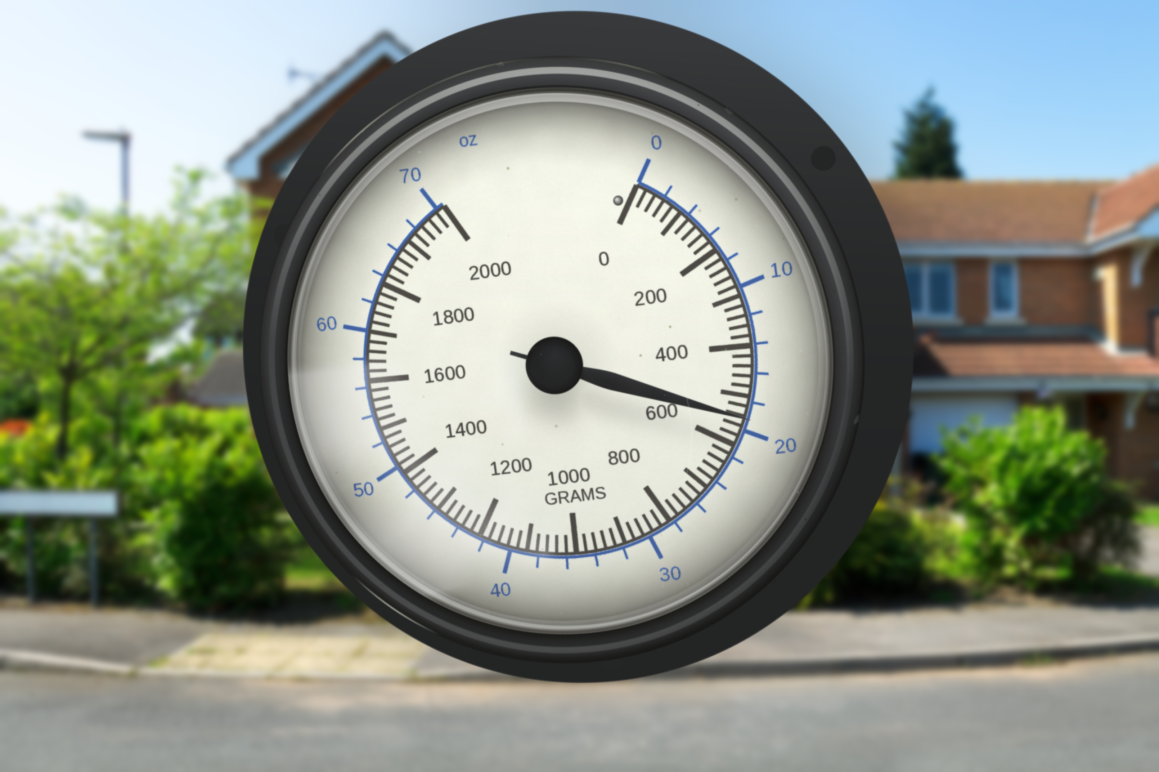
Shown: 540 g
